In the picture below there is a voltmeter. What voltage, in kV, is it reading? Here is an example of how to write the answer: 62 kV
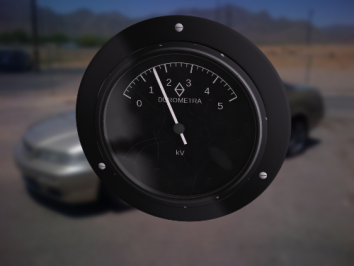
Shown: 1.6 kV
